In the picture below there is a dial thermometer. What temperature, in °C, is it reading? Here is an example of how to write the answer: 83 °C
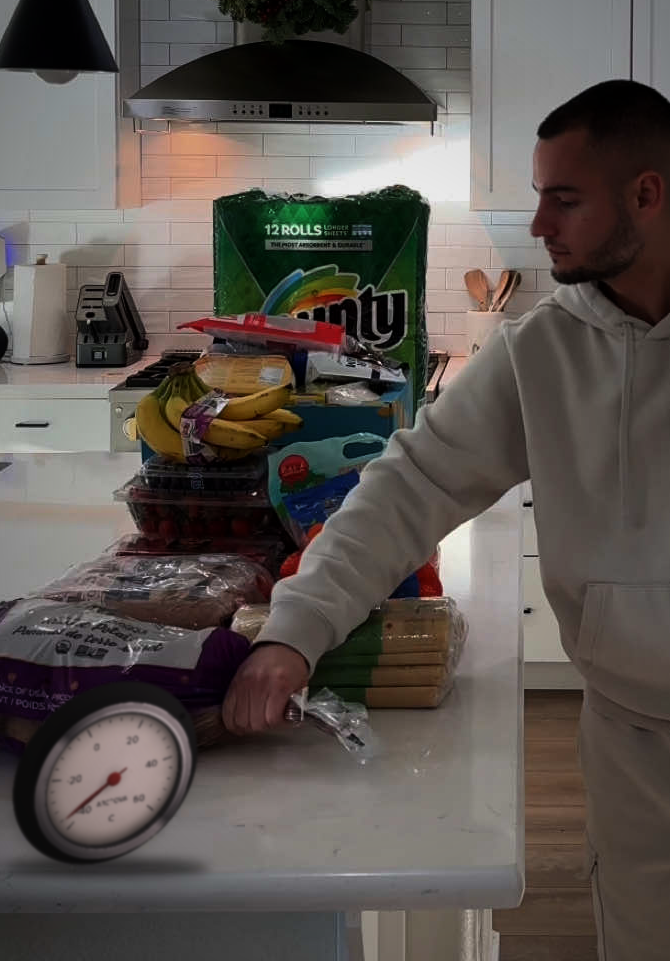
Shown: -36 °C
